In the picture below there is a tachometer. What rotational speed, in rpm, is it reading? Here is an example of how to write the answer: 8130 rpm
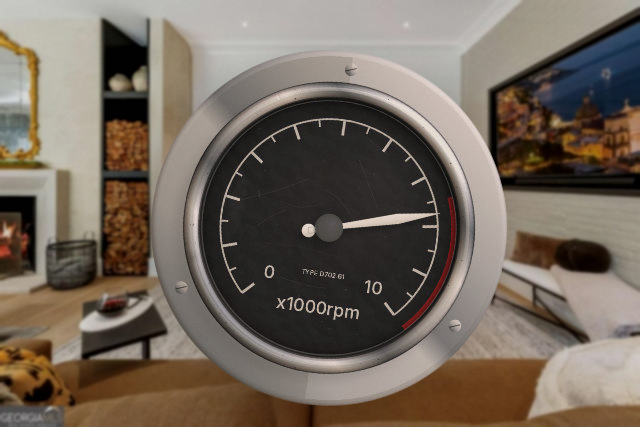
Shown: 7750 rpm
